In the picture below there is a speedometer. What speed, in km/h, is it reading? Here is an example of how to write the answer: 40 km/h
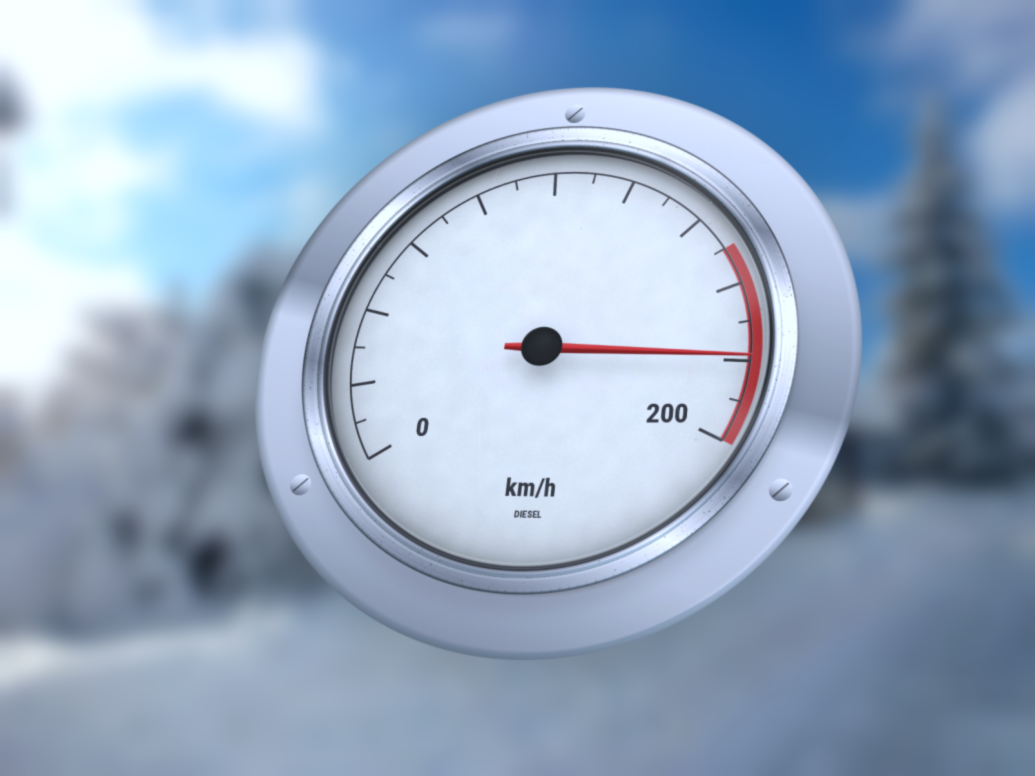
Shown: 180 km/h
